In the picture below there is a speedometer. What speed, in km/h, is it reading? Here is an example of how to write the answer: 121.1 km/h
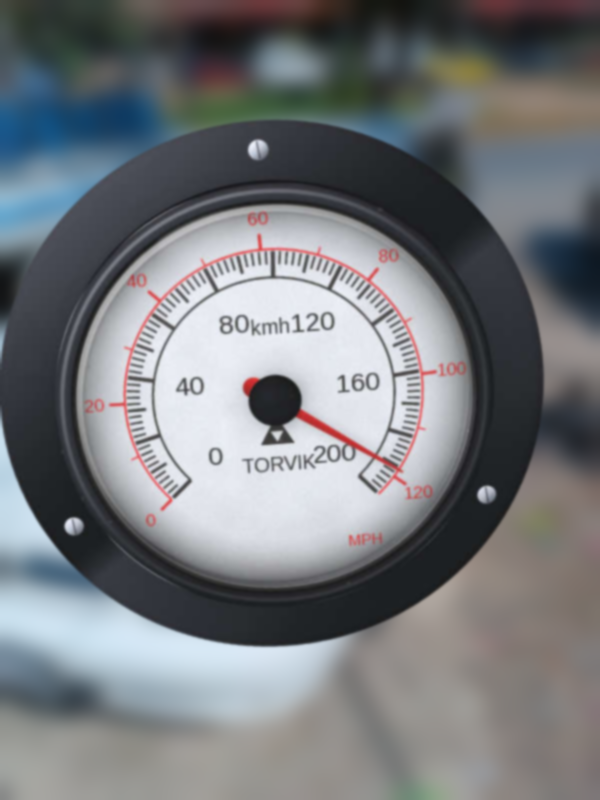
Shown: 190 km/h
